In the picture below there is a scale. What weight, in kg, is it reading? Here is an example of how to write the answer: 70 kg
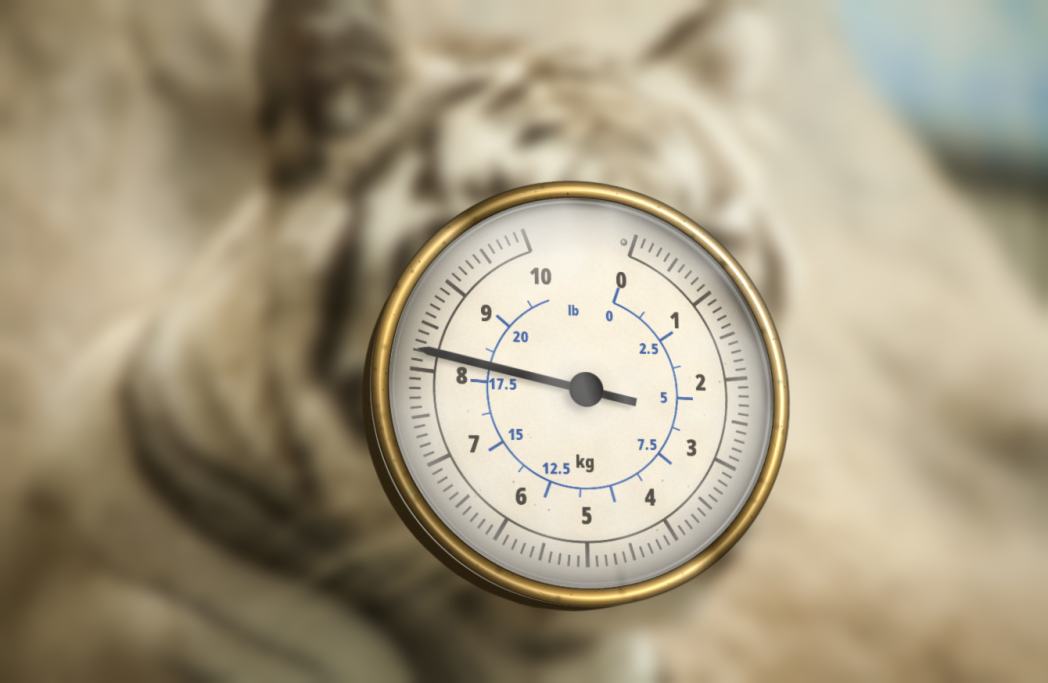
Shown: 8.2 kg
